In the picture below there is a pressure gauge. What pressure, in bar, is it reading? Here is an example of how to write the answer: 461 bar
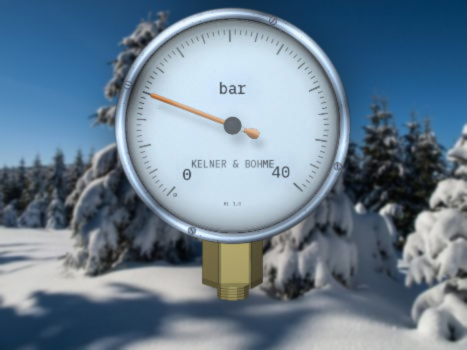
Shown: 10 bar
